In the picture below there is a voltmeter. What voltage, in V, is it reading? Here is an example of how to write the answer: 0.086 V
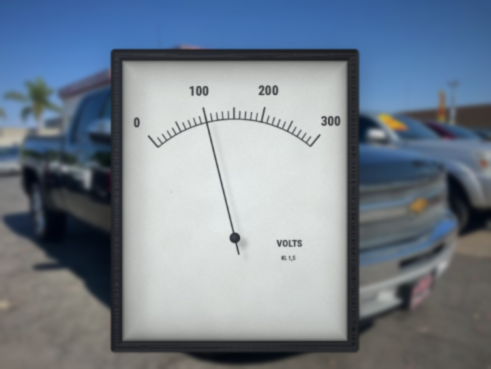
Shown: 100 V
